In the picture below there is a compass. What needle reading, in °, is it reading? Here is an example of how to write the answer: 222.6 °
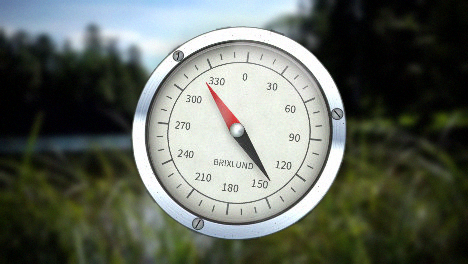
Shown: 320 °
